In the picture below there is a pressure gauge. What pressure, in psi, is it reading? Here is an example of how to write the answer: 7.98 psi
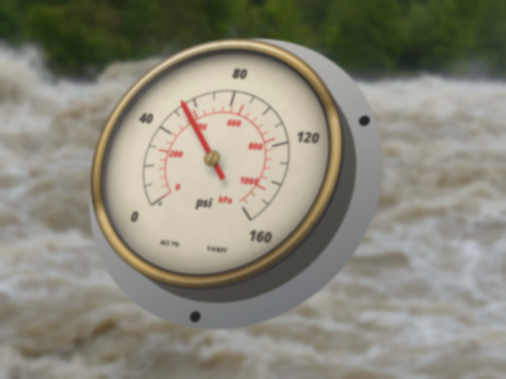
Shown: 55 psi
